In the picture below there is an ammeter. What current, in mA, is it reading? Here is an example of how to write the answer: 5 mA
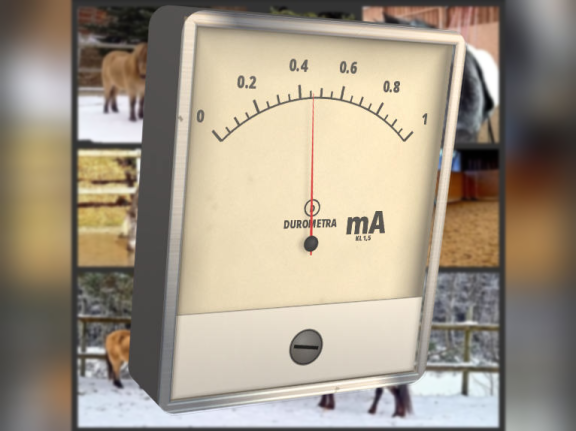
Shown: 0.45 mA
